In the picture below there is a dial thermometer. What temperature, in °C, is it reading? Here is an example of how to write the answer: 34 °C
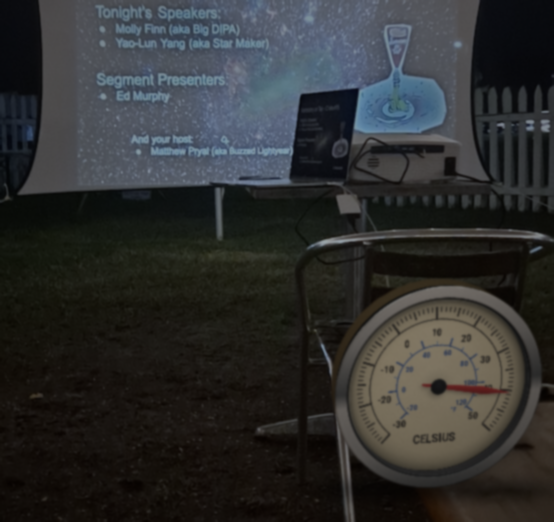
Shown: 40 °C
